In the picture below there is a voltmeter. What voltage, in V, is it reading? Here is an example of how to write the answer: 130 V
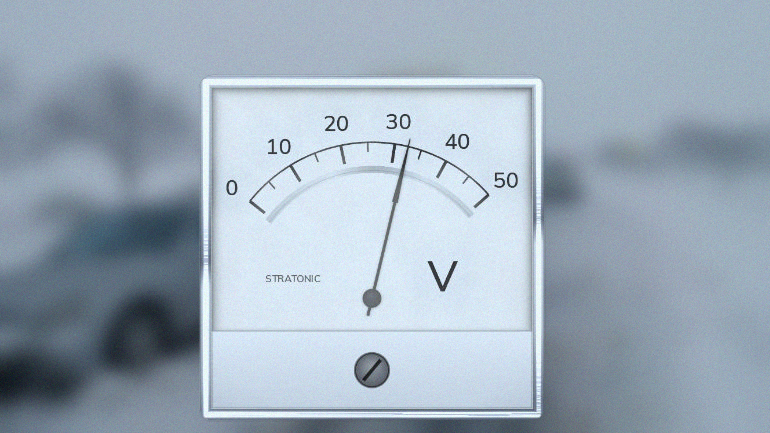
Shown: 32.5 V
